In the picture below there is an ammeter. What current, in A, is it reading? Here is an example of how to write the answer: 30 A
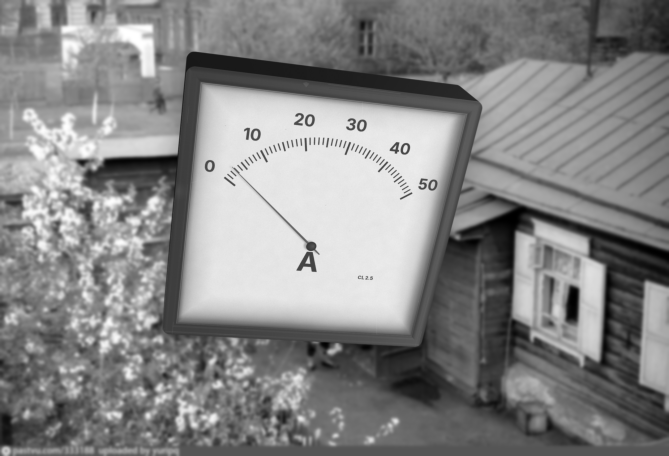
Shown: 3 A
